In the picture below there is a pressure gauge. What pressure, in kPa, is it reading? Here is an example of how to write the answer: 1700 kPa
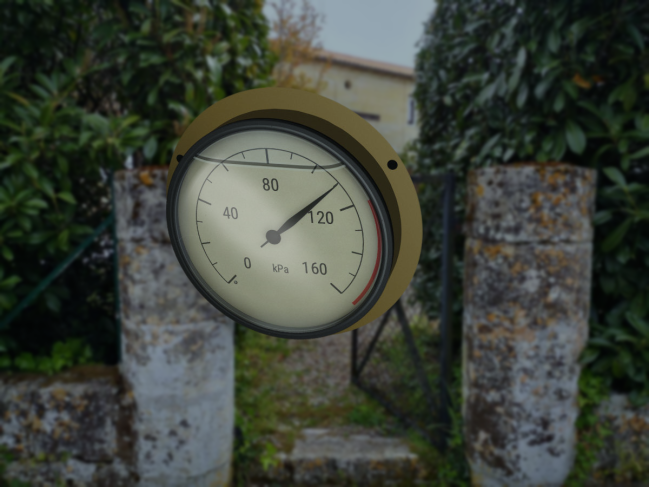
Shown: 110 kPa
